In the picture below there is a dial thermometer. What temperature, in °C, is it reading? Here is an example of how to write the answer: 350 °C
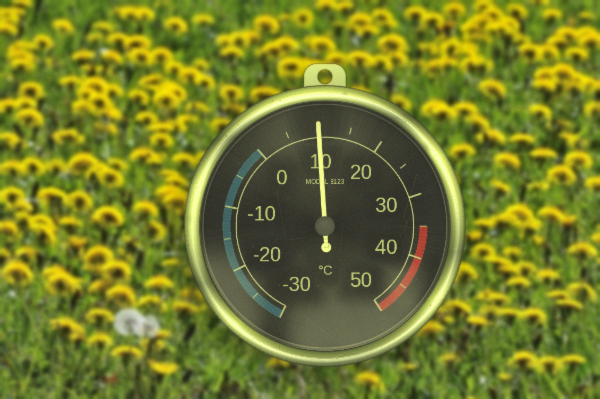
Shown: 10 °C
